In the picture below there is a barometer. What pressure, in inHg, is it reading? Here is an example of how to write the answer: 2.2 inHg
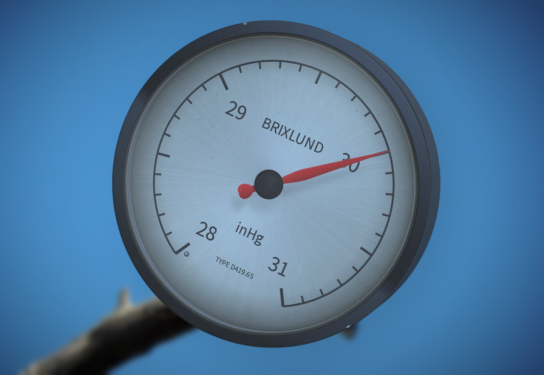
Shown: 30 inHg
